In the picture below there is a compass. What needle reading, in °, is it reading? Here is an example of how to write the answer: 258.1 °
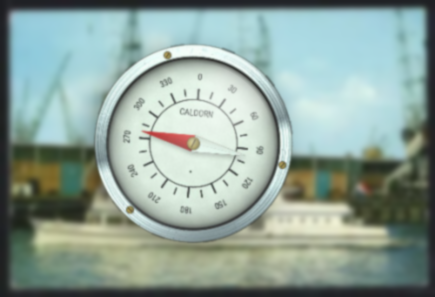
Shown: 277.5 °
